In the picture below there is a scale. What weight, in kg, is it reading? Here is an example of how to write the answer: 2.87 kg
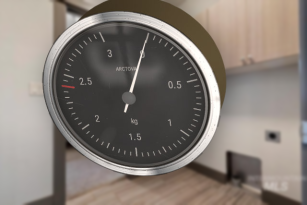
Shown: 0 kg
